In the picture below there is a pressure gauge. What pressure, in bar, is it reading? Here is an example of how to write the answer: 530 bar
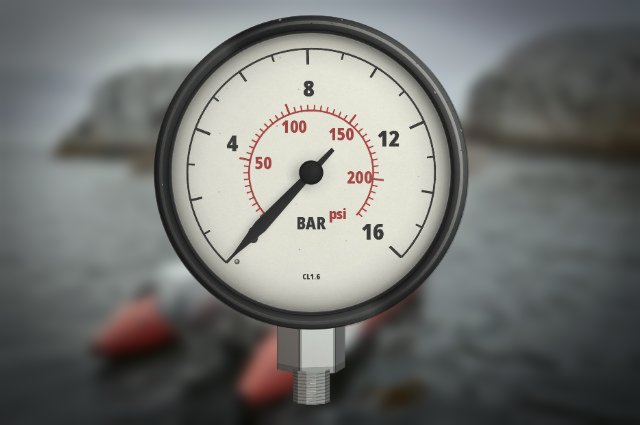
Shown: 0 bar
